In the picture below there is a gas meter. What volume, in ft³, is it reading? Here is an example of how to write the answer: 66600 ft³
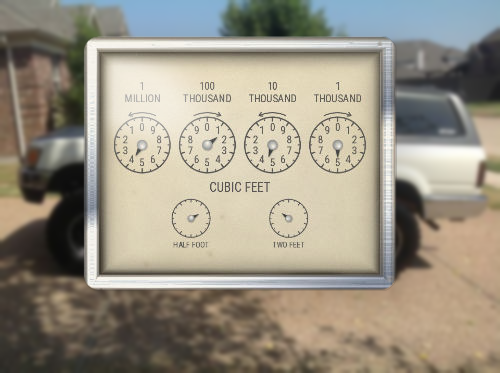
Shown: 414500 ft³
